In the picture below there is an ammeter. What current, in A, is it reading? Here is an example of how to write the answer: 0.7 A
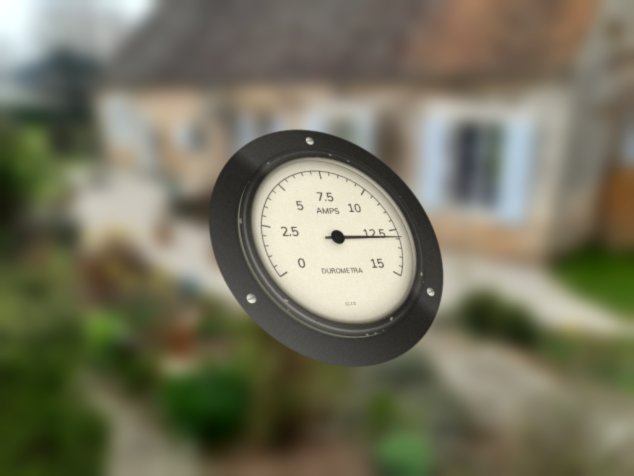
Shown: 13 A
